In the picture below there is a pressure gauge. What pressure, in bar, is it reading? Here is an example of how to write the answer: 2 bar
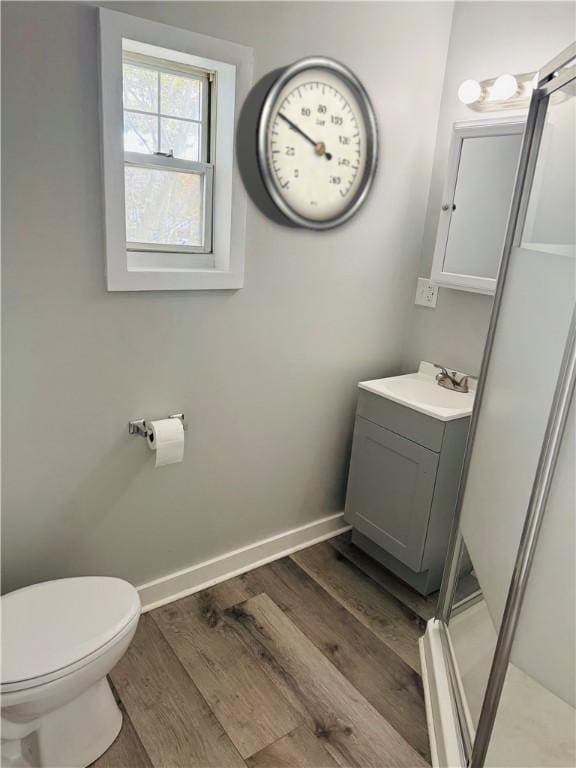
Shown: 40 bar
